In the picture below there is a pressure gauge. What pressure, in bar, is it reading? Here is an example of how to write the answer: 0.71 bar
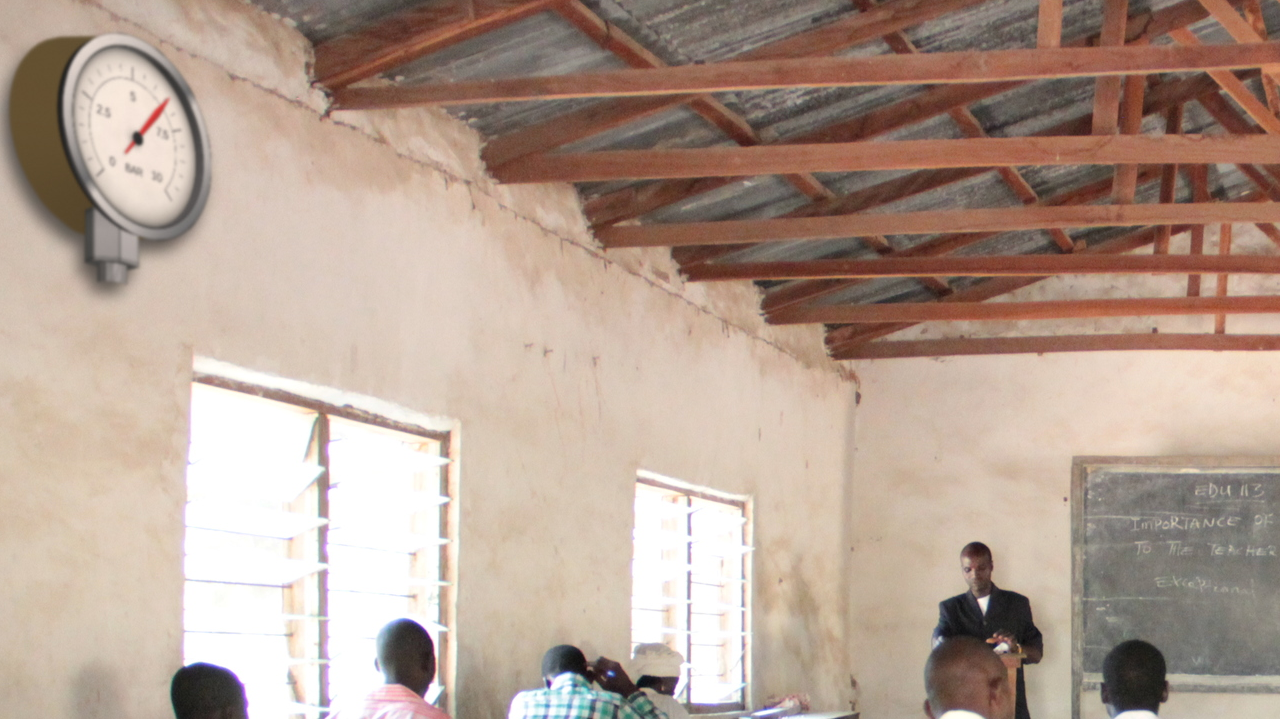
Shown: 6.5 bar
